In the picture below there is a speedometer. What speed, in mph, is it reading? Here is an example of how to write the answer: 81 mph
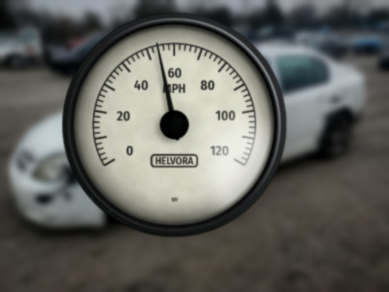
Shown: 54 mph
